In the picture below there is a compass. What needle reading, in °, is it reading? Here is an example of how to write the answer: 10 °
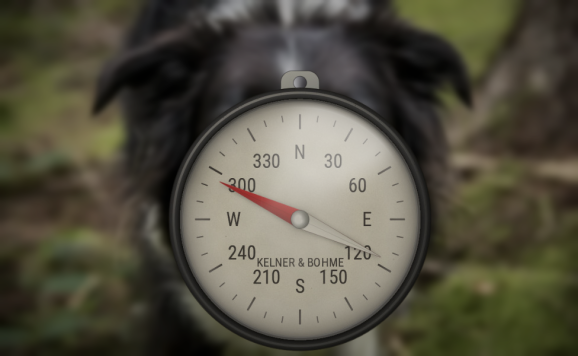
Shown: 295 °
